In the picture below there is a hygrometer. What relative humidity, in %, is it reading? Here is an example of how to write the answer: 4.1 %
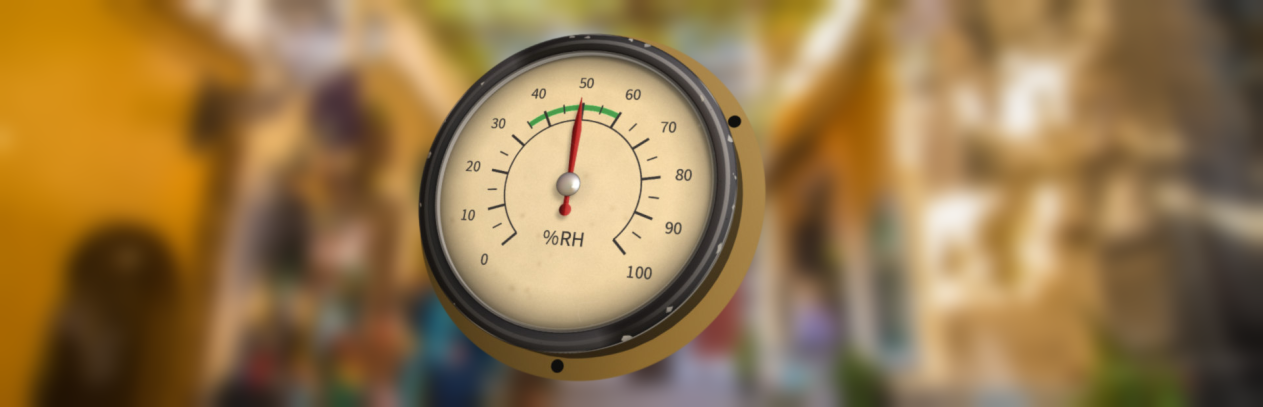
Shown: 50 %
